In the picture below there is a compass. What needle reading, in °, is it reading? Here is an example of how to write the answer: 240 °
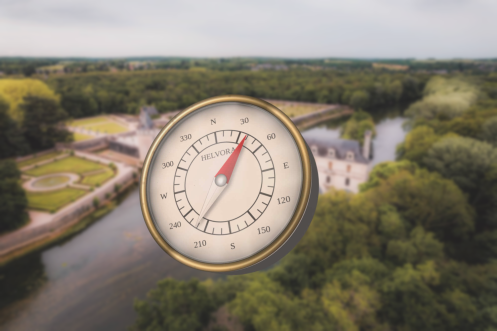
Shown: 40 °
